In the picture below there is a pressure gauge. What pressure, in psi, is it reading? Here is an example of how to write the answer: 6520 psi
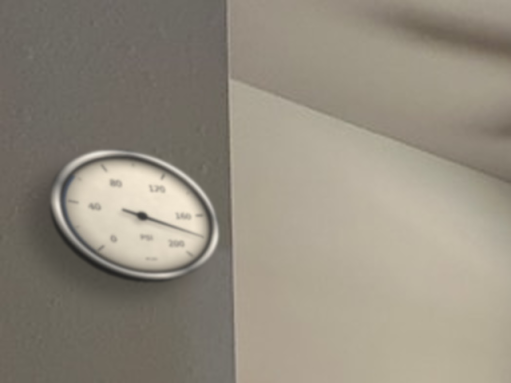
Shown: 180 psi
